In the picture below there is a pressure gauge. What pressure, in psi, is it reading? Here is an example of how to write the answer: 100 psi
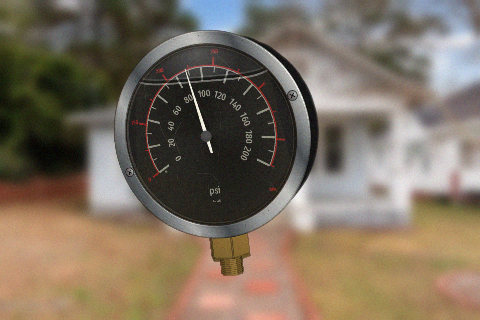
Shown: 90 psi
